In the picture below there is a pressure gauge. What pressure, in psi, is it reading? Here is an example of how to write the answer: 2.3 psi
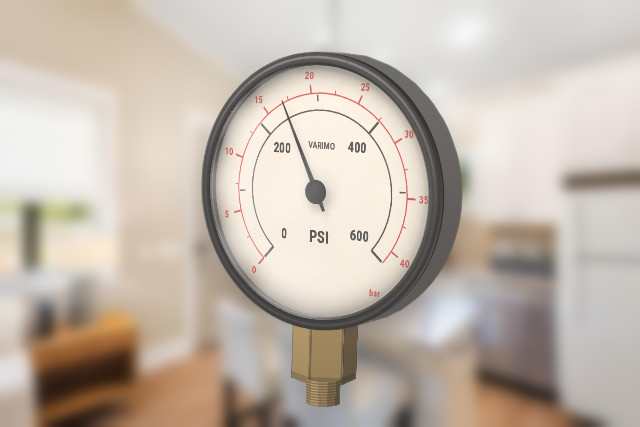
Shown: 250 psi
